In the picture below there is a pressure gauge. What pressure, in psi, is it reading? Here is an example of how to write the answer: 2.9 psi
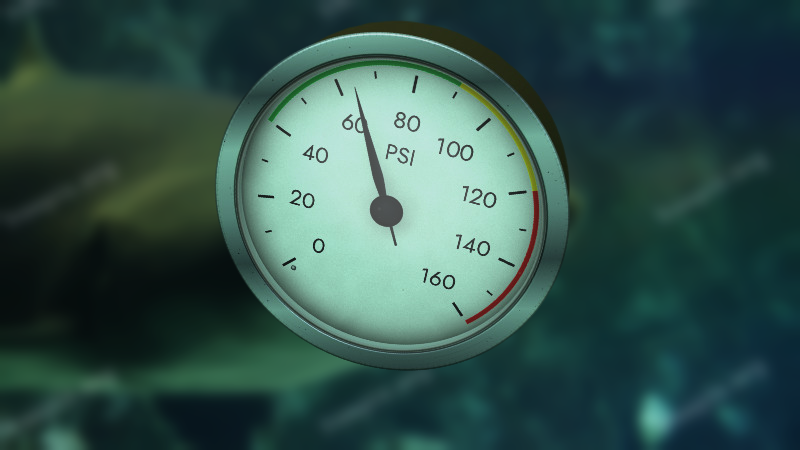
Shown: 65 psi
